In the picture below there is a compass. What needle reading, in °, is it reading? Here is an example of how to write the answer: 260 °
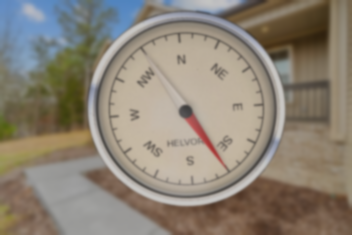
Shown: 150 °
